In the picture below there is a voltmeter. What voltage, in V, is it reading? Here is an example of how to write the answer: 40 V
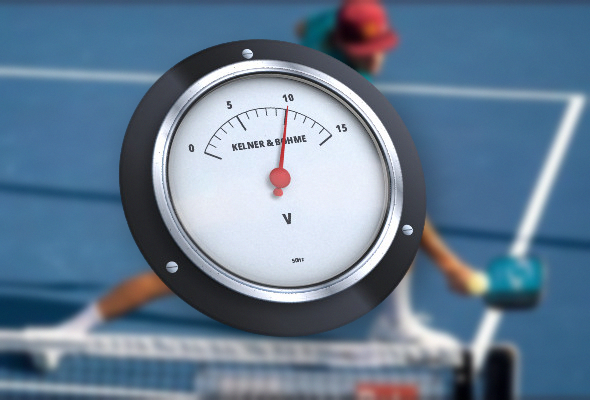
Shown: 10 V
